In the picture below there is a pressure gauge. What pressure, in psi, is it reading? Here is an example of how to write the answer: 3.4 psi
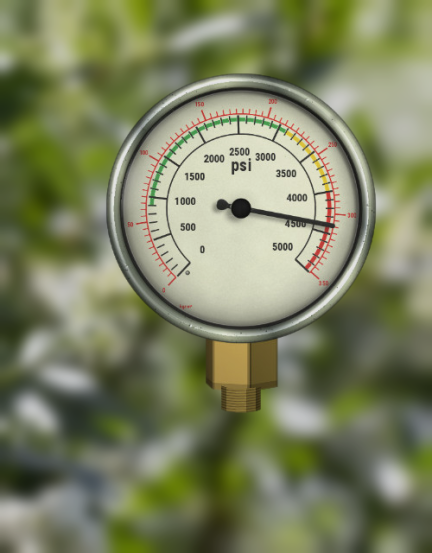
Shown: 4400 psi
